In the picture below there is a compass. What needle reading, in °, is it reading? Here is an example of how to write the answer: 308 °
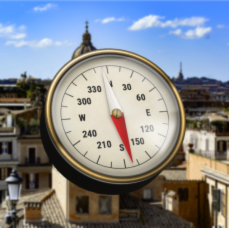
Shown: 172.5 °
